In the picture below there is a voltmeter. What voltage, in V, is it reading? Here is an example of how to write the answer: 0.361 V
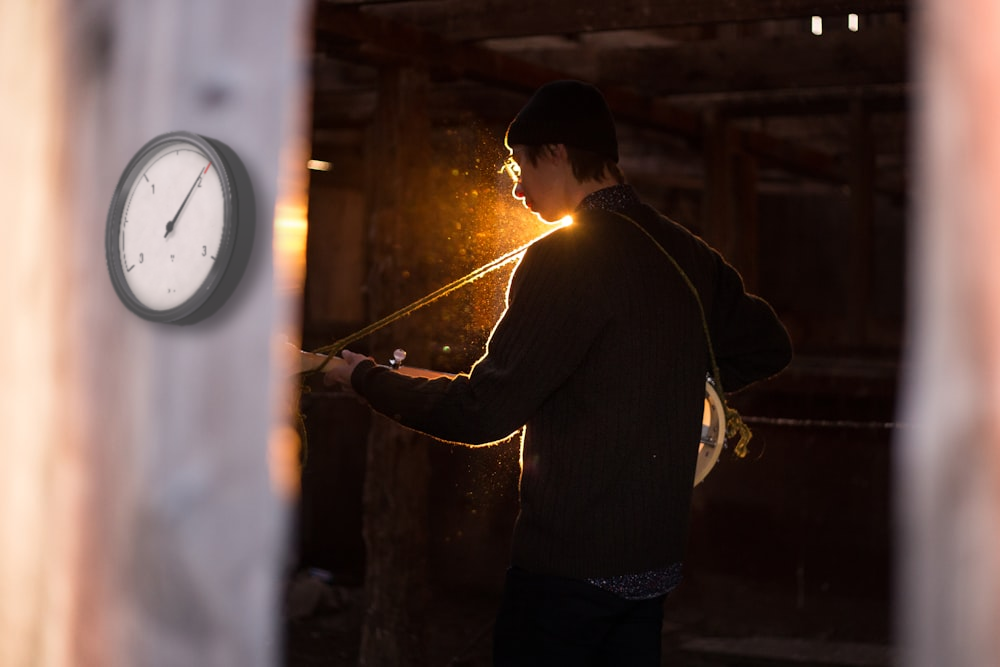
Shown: 2 V
